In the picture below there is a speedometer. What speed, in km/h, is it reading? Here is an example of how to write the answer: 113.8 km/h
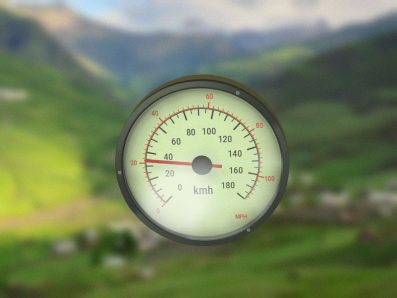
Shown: 35 km/h
